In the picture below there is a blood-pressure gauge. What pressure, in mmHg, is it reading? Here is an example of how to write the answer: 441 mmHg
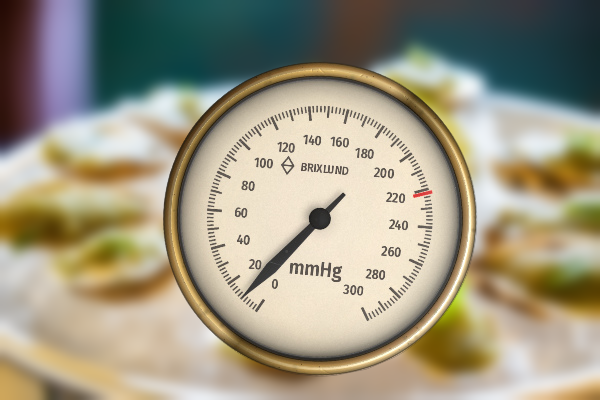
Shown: 10 mmHg
